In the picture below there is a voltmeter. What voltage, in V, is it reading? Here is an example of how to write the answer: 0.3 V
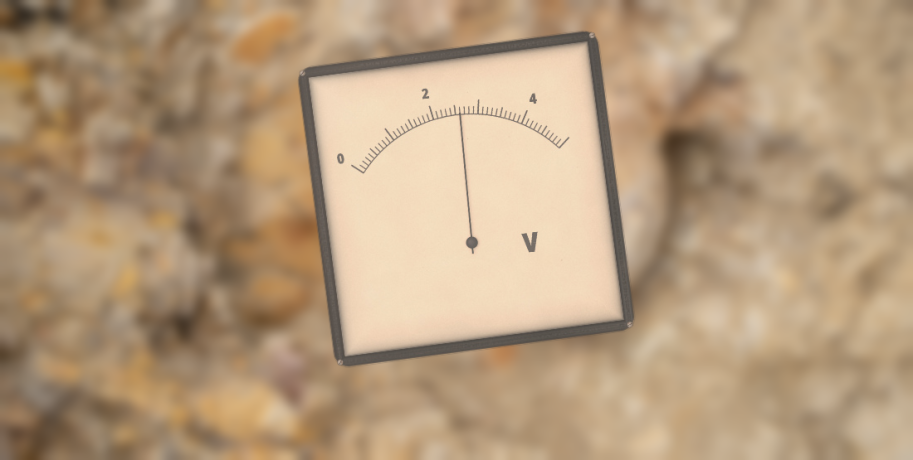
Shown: 2.6 V
